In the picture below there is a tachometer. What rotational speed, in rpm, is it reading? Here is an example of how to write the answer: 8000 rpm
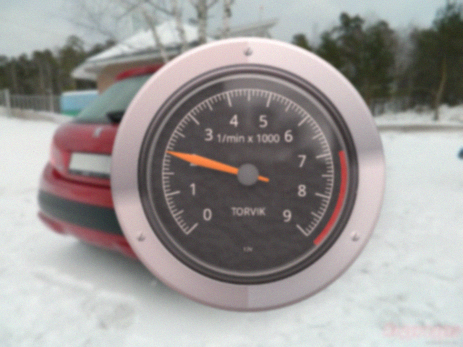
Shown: 2000 rpm
